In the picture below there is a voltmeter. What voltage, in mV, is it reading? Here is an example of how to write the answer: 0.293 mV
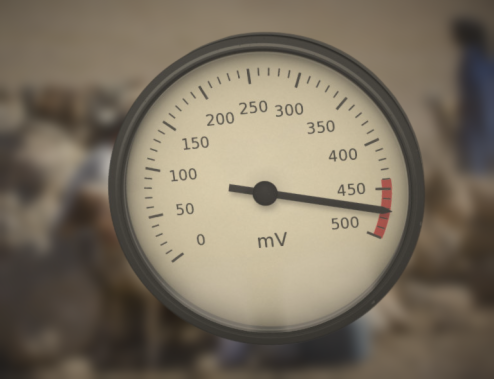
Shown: 470 mV
